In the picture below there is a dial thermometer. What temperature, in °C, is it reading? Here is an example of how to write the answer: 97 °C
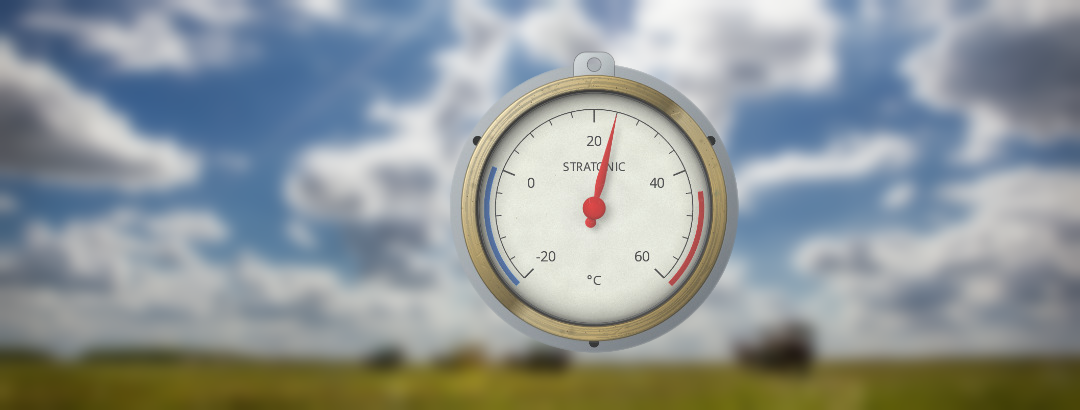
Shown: 24 °C
